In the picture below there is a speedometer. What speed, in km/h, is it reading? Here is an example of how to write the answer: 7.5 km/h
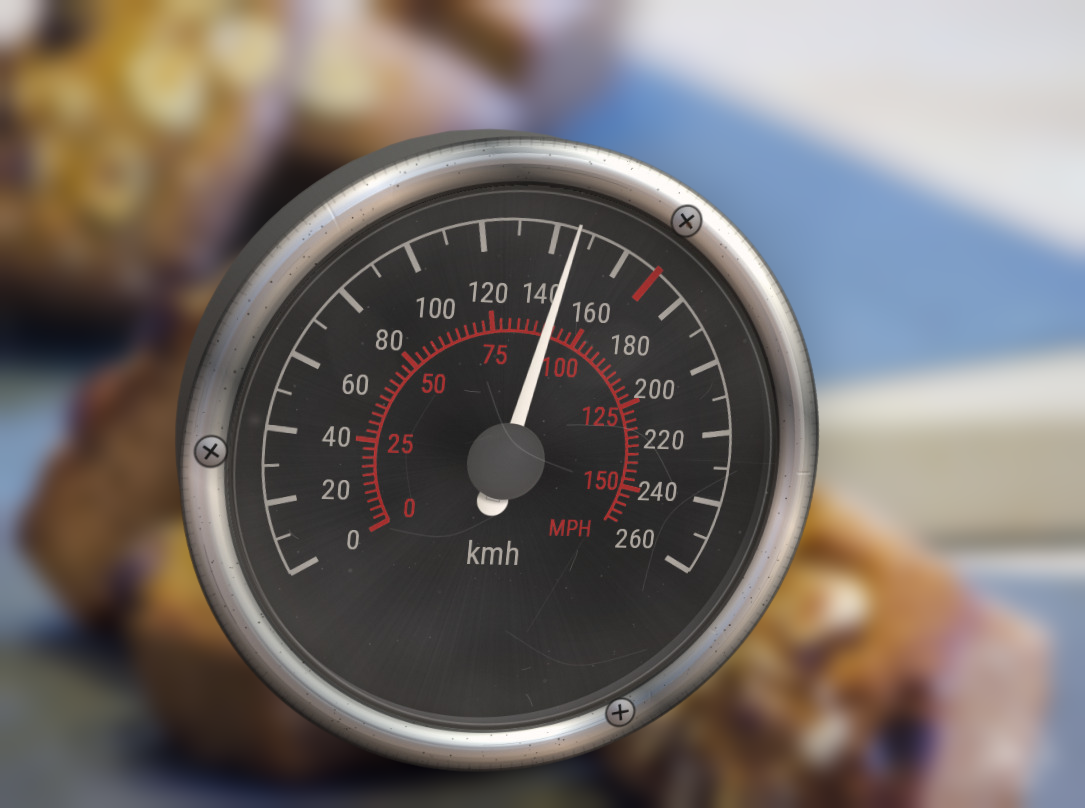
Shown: 145 km/h
